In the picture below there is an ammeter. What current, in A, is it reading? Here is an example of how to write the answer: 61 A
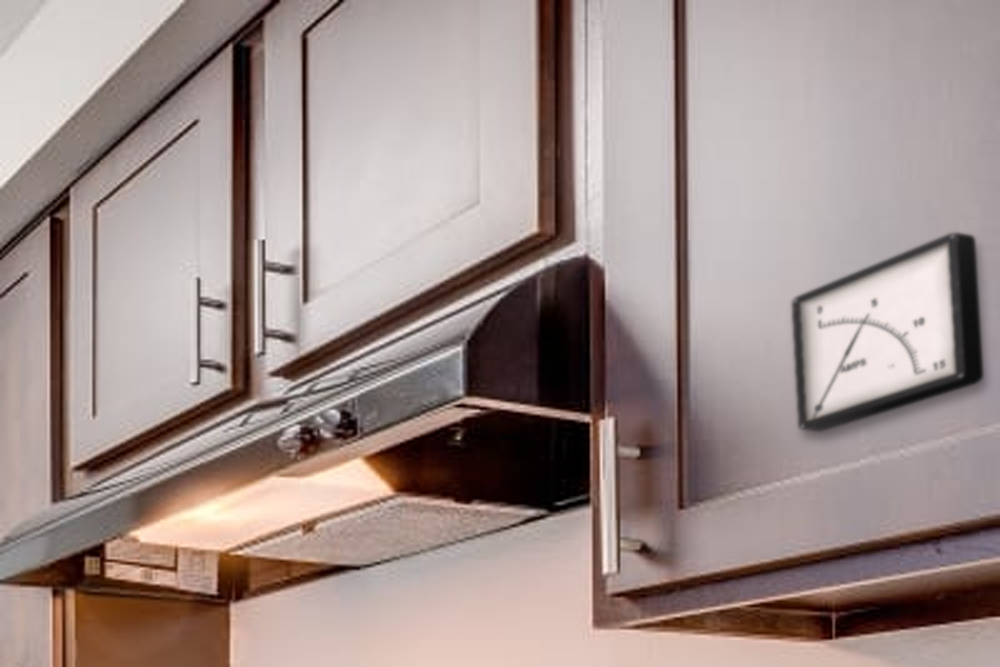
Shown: 5 A
